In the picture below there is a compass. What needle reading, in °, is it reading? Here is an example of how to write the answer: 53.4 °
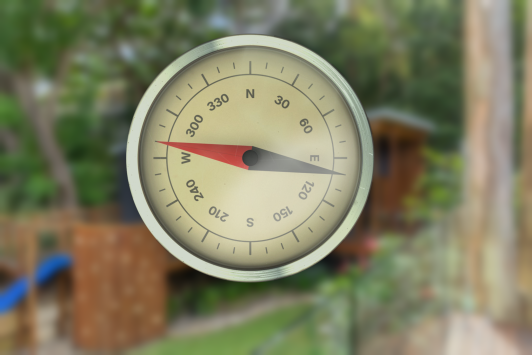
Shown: 280 °
